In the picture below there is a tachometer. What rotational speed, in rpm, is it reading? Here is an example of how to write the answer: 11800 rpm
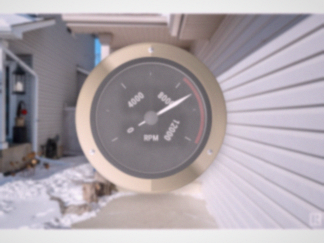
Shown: 9000 rpm
